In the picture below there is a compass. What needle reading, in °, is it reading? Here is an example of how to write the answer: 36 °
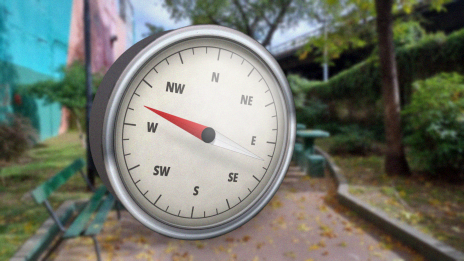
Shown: 285 °
